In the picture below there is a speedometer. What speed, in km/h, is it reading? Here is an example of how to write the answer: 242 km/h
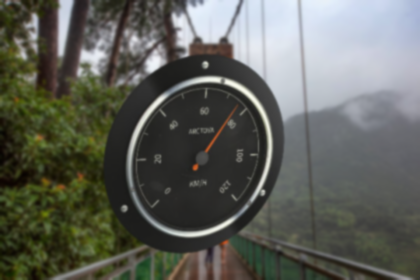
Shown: 75 km/h
